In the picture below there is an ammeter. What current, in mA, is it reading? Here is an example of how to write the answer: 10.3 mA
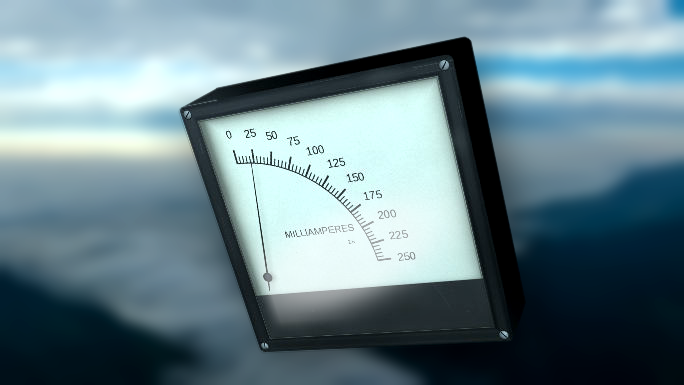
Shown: 25 mA
